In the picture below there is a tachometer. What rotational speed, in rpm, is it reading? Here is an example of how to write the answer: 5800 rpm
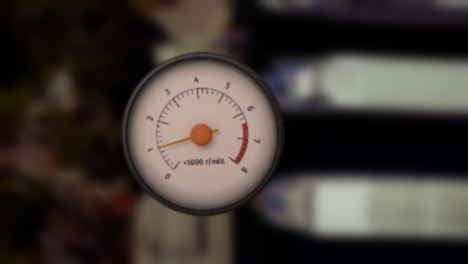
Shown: 1000 rpm
